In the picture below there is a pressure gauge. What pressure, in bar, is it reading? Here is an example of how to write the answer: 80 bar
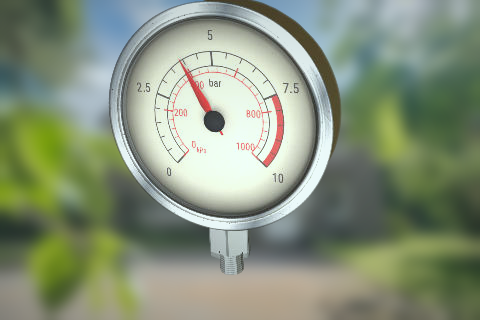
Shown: 4 bar
